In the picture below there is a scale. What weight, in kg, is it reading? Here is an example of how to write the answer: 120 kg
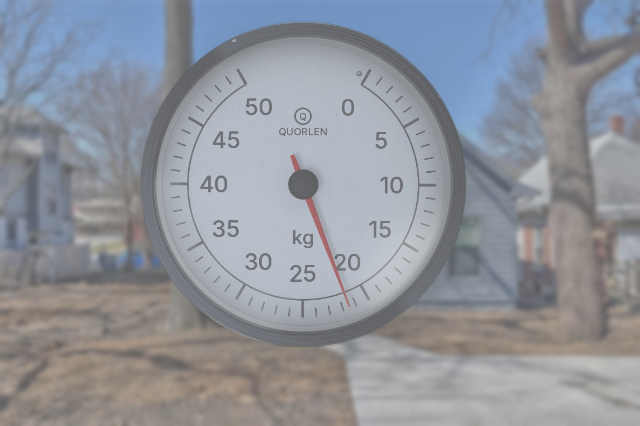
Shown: 21.5 kg
